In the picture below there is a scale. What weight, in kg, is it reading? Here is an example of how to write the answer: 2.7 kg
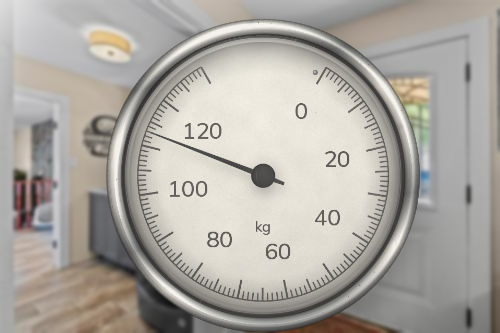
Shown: 113 kg
